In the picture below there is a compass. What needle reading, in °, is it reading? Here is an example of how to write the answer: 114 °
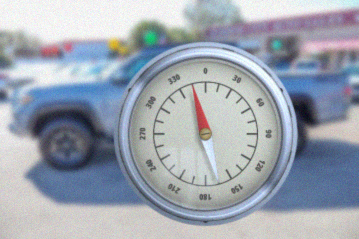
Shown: 345 °
